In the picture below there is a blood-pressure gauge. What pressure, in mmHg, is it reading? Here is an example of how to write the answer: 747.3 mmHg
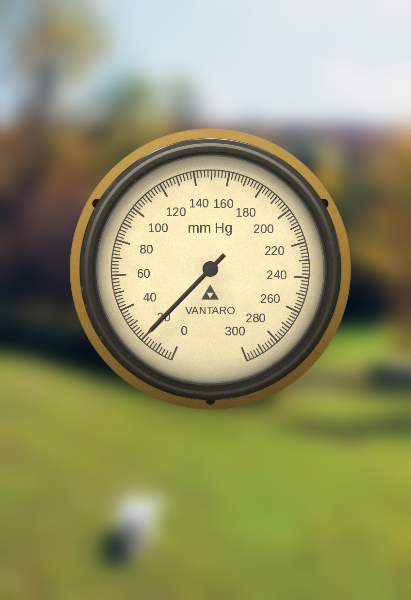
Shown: 20 mmHg
